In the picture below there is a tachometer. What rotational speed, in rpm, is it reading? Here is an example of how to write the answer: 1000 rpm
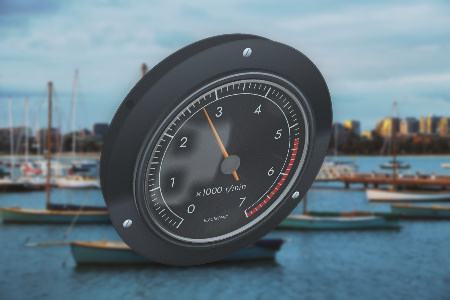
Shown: 2700 rpm
